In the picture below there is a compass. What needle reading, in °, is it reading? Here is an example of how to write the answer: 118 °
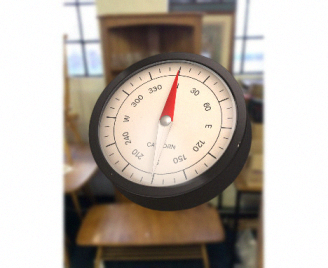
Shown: 0 °
